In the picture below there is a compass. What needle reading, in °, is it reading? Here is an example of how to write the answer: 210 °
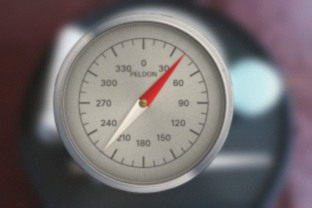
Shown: 40 °
